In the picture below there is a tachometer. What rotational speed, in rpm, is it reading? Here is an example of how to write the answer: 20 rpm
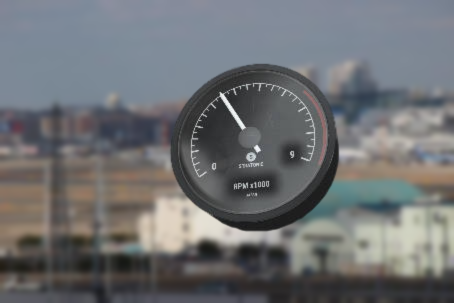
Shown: 3500 rpm
